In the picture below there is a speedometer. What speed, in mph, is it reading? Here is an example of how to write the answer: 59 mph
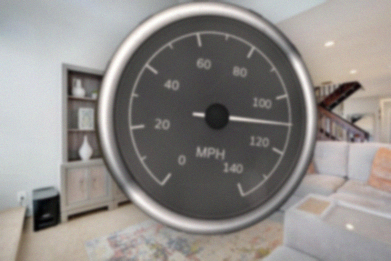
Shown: 110 mph
